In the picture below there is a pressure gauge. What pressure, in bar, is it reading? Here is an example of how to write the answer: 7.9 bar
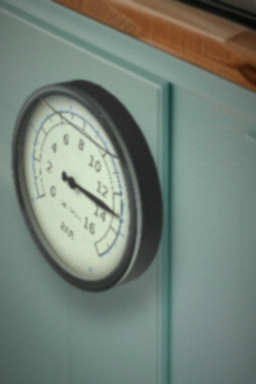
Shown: 13 bar
